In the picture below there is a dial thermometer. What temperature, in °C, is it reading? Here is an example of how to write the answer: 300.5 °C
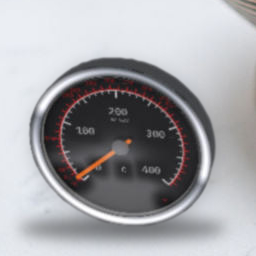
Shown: 10 °C
